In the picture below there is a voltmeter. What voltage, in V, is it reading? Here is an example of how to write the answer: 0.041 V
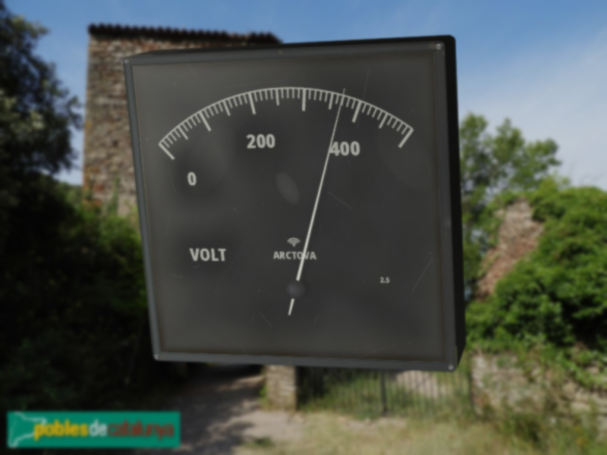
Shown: 370 V
